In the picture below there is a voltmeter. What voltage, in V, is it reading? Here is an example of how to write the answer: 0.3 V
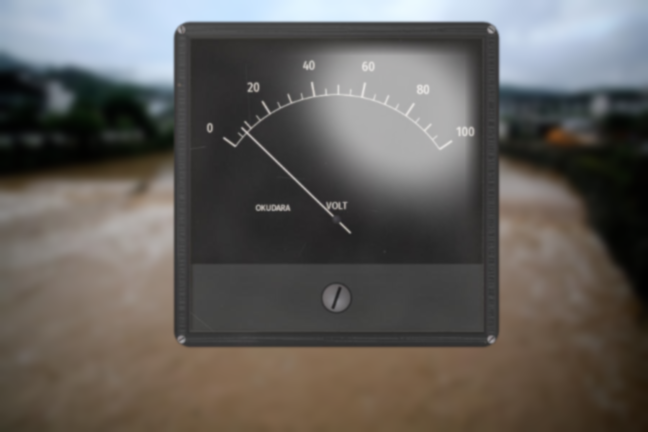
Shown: 7.5 V
